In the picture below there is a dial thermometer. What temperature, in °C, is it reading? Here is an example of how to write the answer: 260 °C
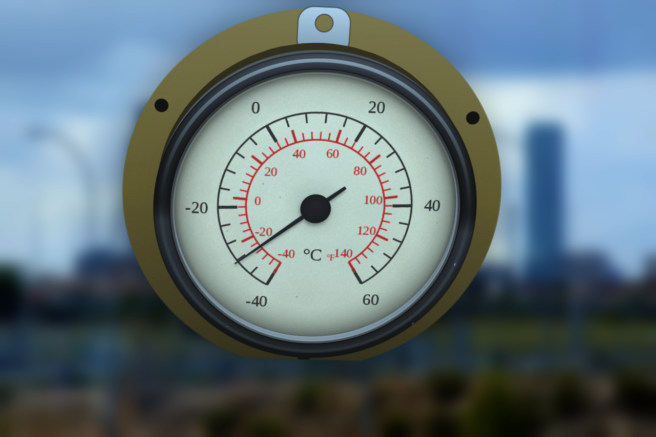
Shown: -32 °C
